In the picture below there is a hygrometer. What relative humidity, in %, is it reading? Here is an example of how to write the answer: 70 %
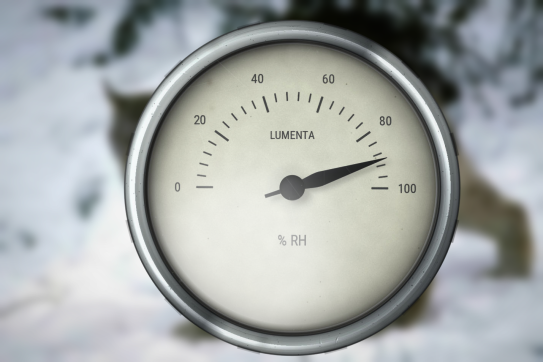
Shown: 90 %
